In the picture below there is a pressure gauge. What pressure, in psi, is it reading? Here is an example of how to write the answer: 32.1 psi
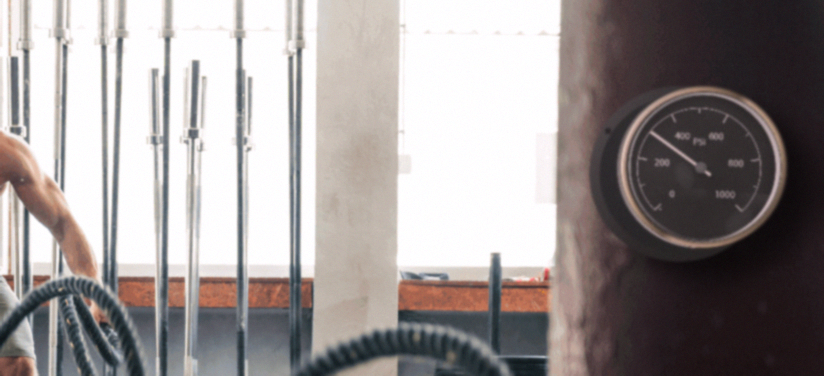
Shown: 300 psi
